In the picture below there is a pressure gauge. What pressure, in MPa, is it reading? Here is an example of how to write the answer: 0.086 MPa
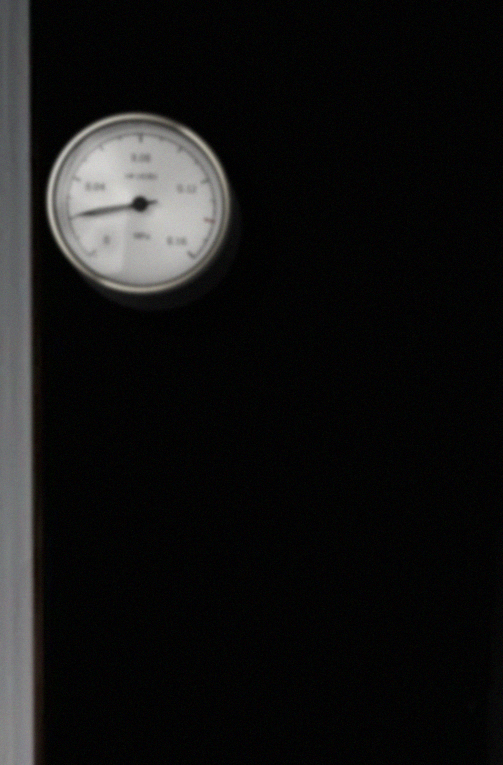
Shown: 0.02 MPa
